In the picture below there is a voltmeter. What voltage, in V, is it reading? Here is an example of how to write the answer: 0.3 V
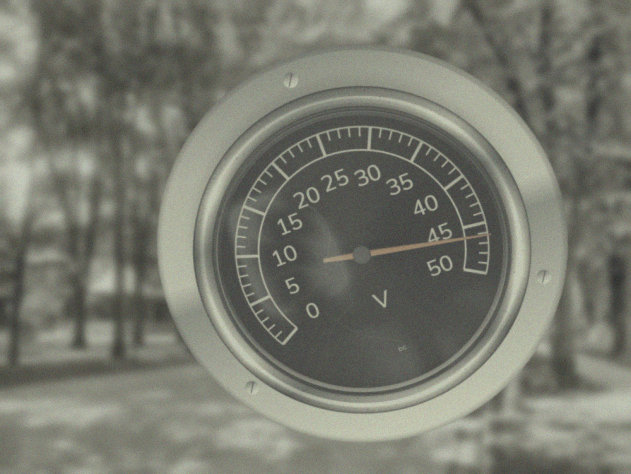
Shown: 46 V
